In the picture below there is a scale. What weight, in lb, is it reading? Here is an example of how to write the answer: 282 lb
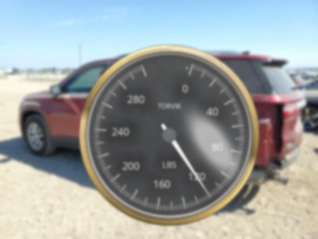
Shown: 120 lb
